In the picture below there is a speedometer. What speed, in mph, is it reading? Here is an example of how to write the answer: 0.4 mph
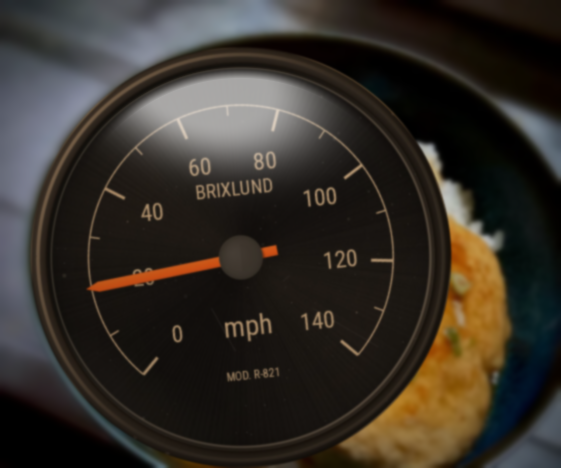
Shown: 20 mph
